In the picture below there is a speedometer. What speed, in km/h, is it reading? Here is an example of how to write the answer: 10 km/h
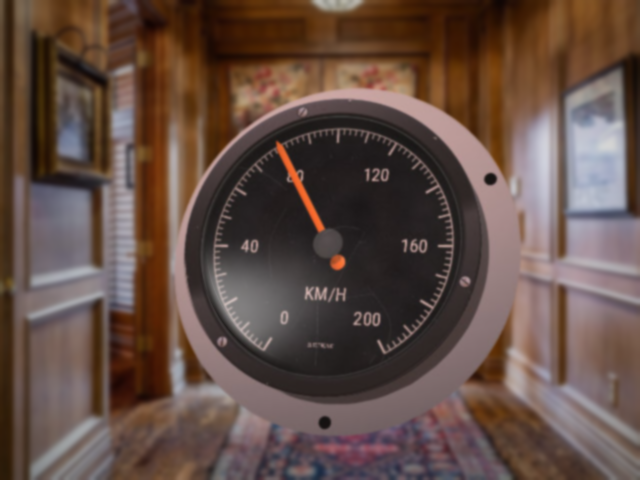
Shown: 80 km/h
